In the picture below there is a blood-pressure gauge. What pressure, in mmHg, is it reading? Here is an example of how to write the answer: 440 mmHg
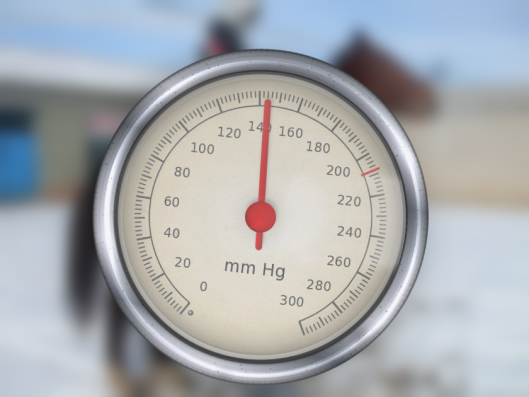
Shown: 144 mmHg
